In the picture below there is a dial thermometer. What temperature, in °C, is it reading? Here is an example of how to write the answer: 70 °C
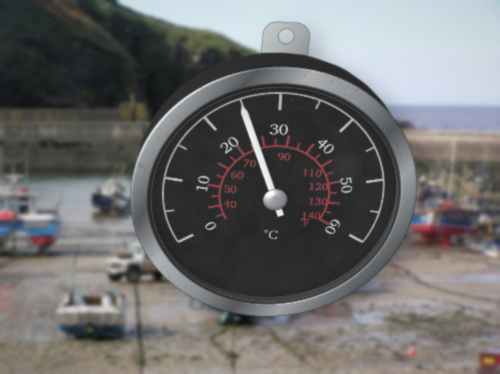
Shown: 25 °C
